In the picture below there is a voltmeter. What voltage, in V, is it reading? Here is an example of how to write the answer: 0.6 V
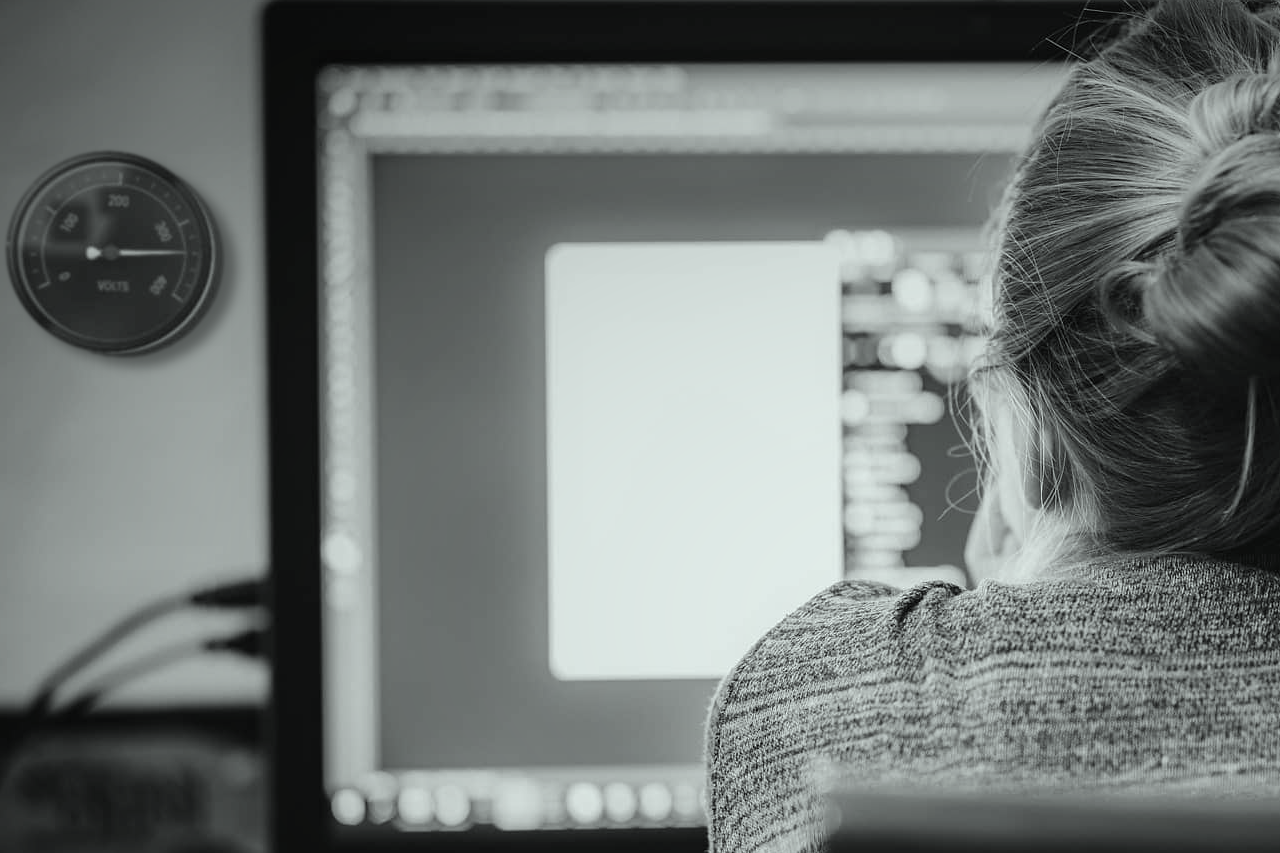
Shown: 340 V
